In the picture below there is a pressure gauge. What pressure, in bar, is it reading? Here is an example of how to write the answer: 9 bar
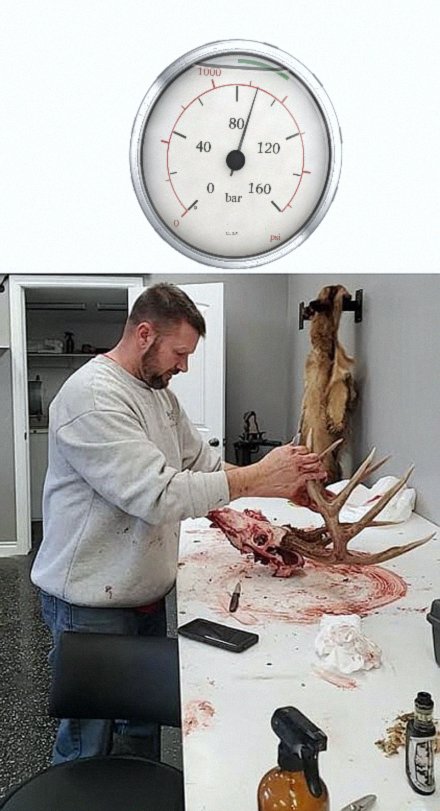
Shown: 90 bar
